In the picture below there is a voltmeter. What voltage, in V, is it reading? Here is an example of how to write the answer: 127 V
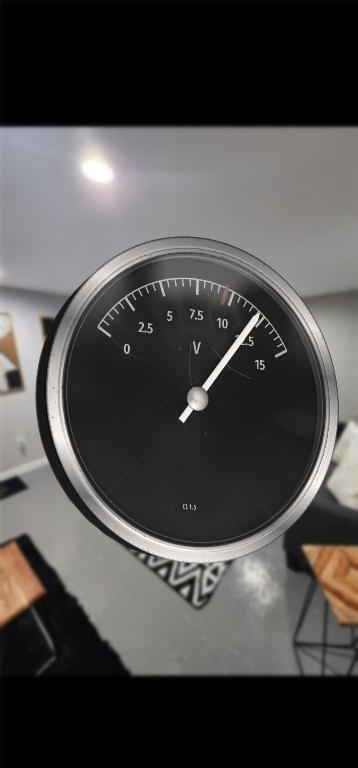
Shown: 12 V
